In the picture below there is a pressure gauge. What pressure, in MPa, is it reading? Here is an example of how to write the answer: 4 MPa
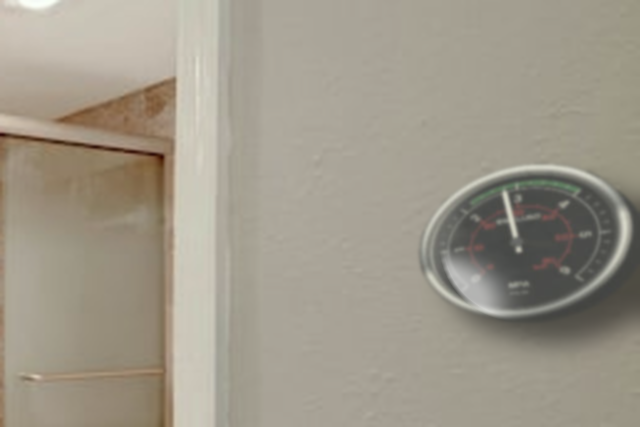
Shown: 2.8 MPa
